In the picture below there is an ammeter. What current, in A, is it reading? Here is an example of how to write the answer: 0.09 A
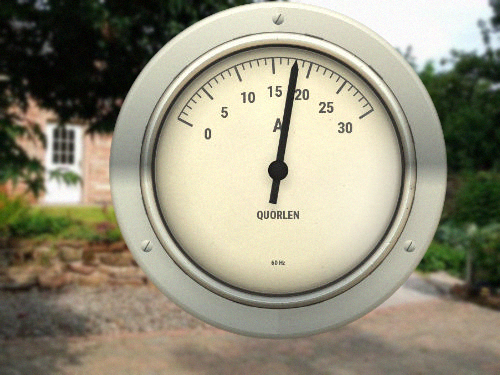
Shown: 18 A
